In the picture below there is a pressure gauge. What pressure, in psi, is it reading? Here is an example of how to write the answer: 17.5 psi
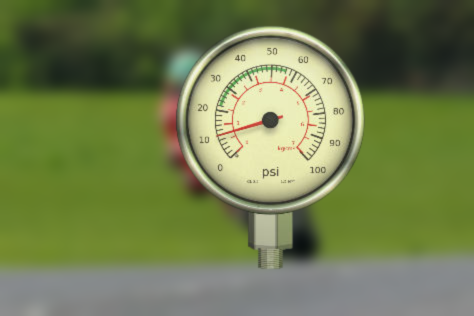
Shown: 10 psi
